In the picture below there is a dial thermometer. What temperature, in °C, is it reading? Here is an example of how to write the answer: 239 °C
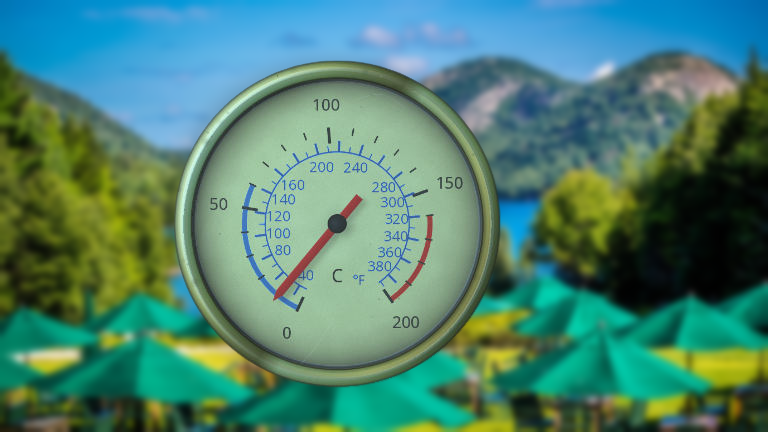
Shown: 10 °C
